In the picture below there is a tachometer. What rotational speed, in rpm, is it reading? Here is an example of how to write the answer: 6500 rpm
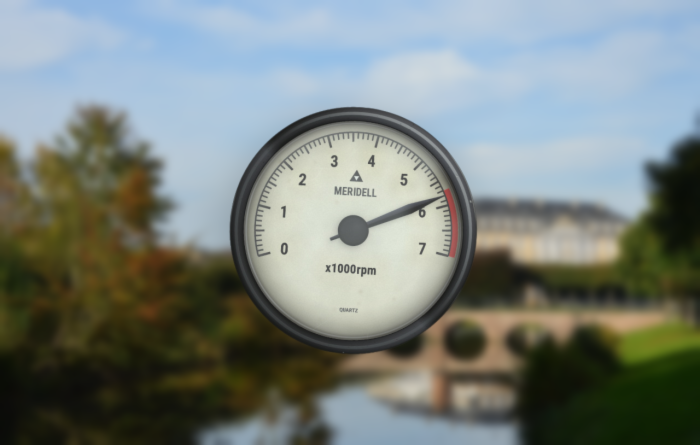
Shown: 5800 rpm
